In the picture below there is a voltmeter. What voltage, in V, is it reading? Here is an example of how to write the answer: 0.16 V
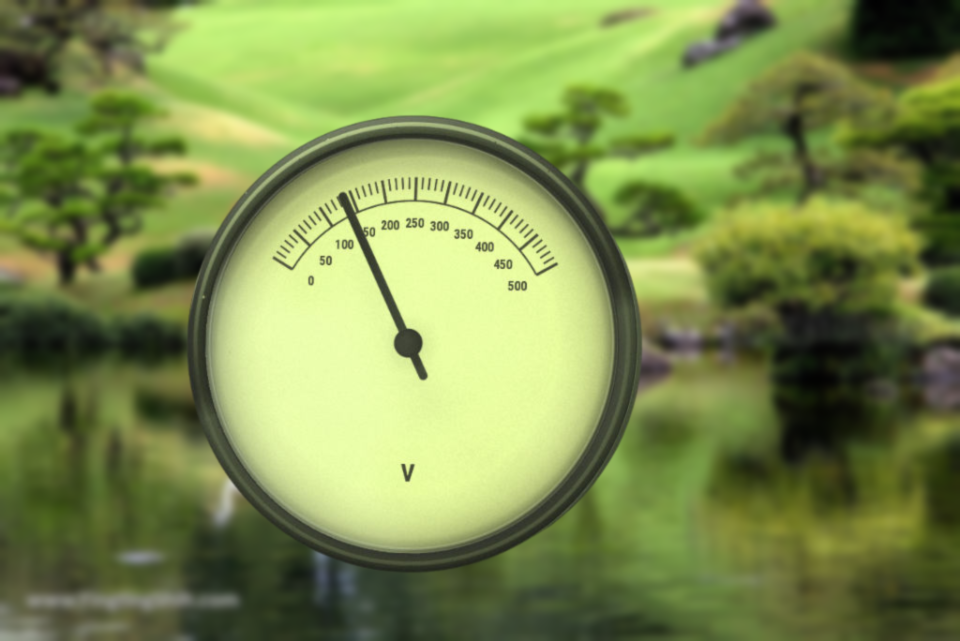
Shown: 140 V
